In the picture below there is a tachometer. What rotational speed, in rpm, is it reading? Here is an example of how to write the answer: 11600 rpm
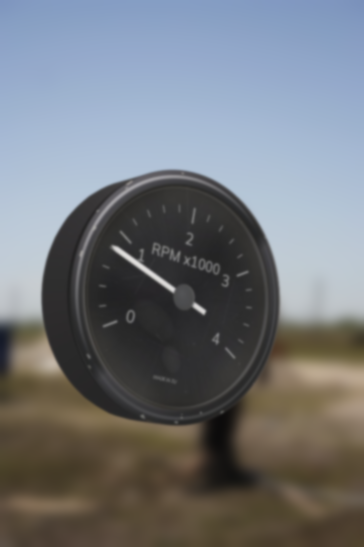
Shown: 800 rpm
